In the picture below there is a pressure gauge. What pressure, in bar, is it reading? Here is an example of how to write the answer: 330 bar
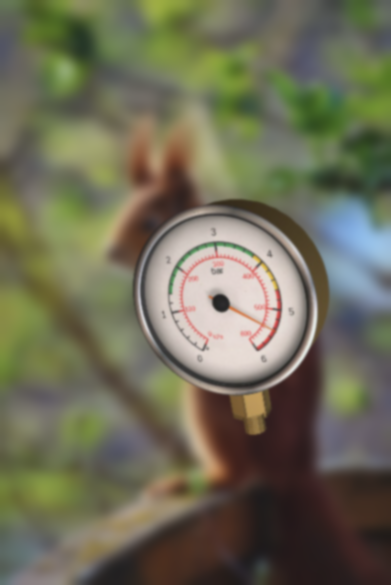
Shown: 5.4 bar
